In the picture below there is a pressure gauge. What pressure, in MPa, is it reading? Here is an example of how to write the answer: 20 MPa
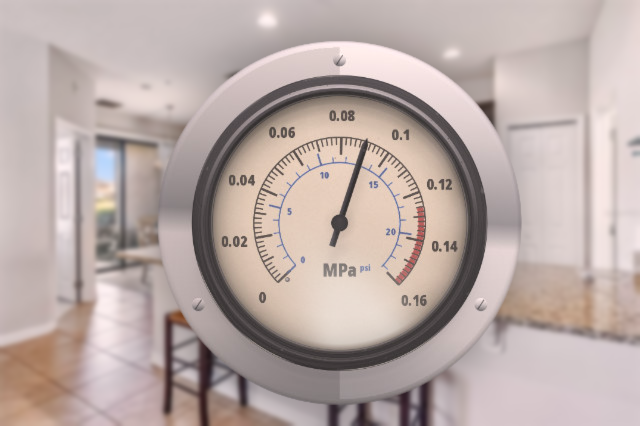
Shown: 0.09 MPa
